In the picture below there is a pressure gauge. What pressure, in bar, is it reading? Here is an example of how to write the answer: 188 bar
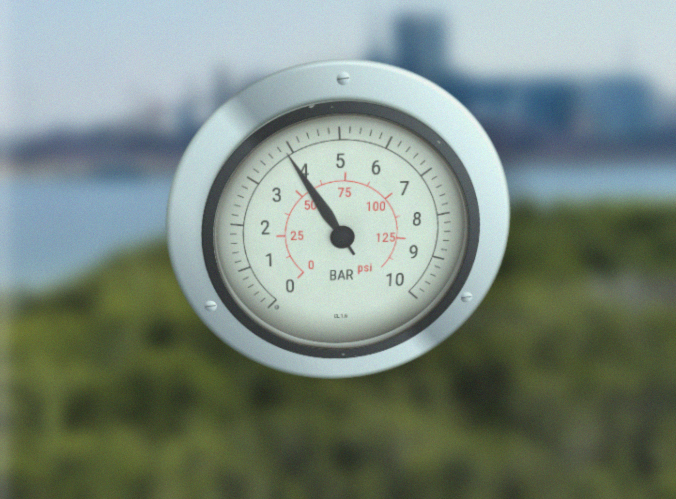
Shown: 3.9 bar
